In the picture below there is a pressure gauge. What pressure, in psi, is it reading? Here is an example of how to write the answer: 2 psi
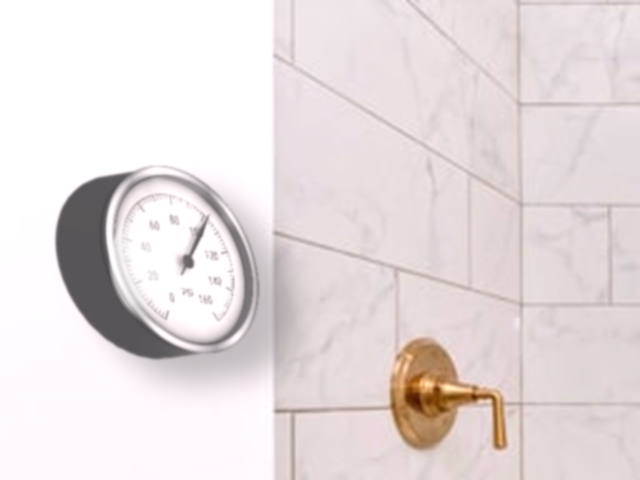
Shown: 100 psi
